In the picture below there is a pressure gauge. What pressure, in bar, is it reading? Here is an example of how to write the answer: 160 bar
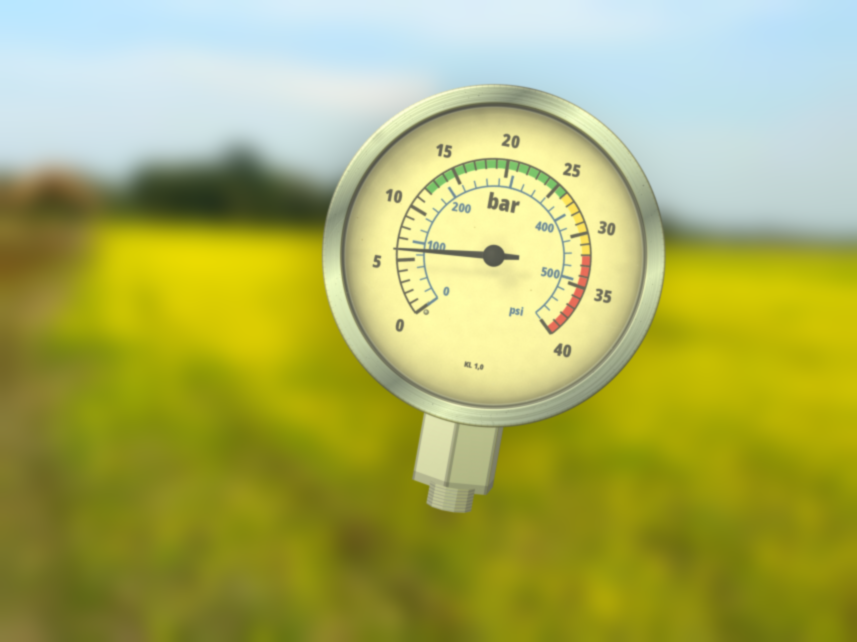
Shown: 6 bar
